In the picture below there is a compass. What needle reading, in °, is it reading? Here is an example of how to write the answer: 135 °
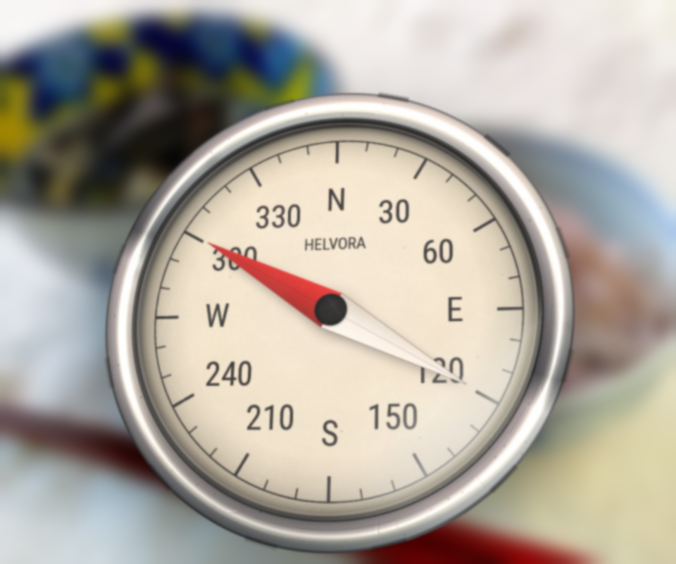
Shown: 300 °
